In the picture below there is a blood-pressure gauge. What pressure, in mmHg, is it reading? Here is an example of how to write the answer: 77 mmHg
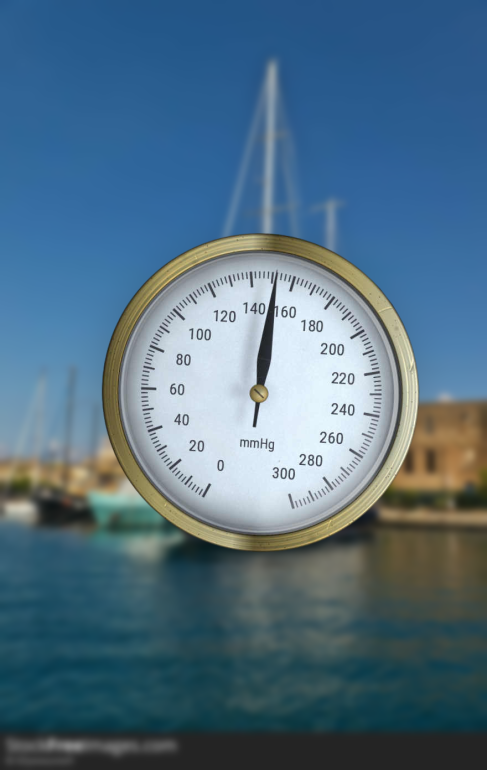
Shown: 152 mmHg
